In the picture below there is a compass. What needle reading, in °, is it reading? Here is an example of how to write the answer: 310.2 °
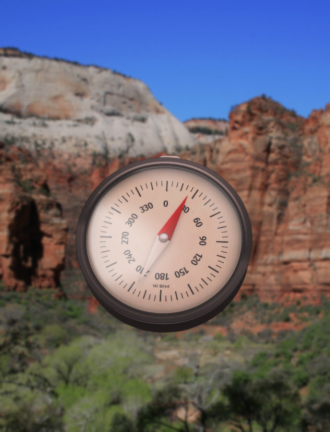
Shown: 25 °
